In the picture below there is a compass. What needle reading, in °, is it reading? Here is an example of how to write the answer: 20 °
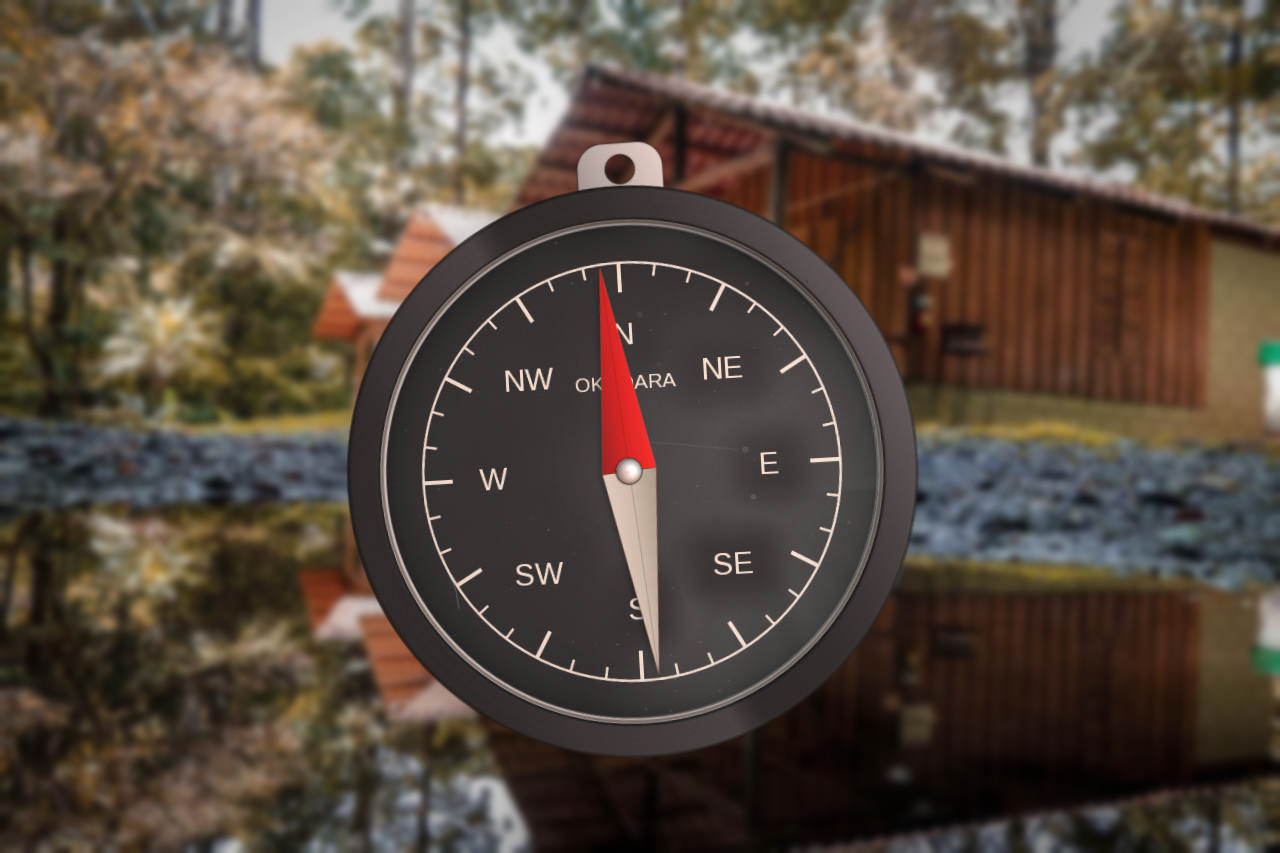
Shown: 355 °
